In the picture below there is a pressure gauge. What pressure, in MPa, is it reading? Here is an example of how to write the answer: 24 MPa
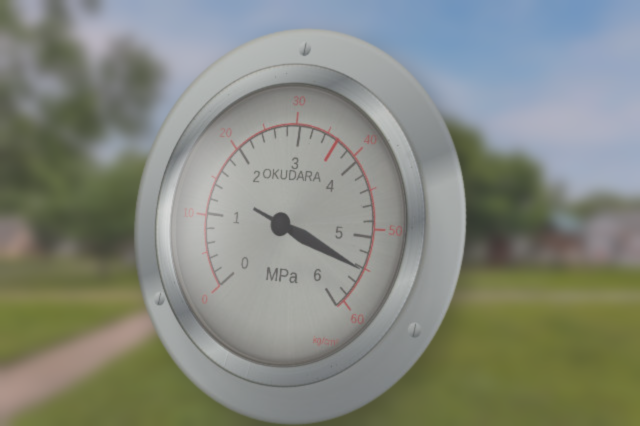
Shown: 5.4 MPa
